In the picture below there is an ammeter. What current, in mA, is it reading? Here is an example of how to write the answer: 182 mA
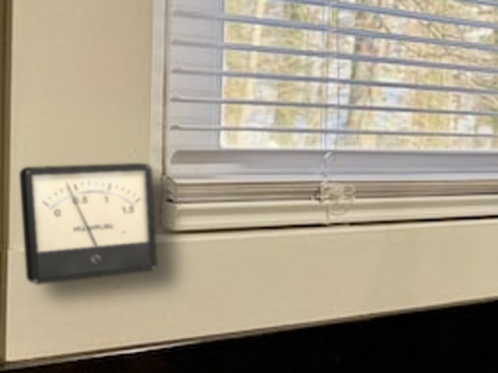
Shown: 0.4 mA
